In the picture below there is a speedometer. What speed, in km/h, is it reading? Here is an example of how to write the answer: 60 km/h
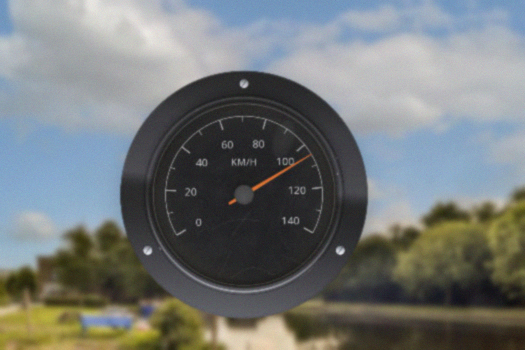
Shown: 105 km/h
